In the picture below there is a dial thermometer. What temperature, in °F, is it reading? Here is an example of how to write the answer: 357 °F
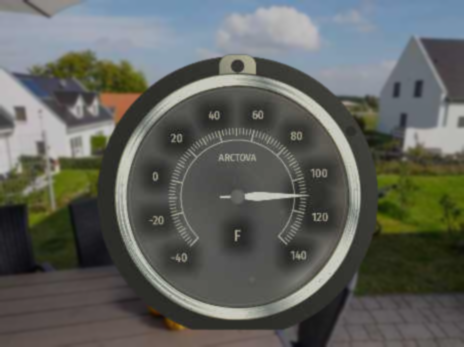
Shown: 110 °F
